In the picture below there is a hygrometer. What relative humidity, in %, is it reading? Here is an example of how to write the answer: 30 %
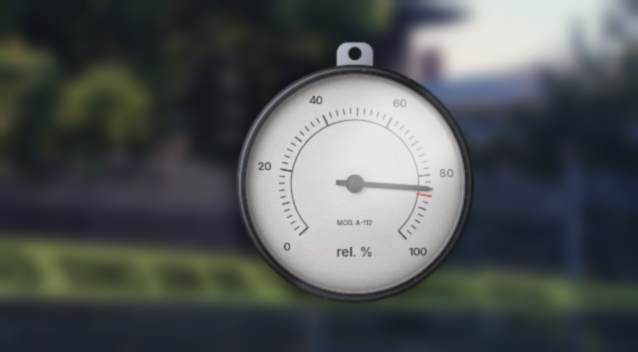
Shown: 84 %
